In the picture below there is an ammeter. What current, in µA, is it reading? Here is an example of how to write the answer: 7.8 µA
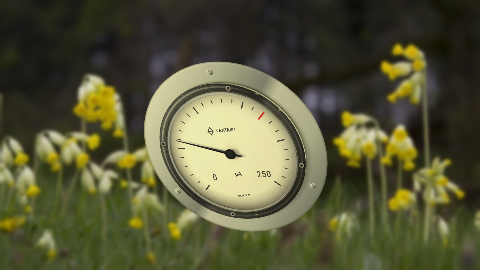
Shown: 60 µA
